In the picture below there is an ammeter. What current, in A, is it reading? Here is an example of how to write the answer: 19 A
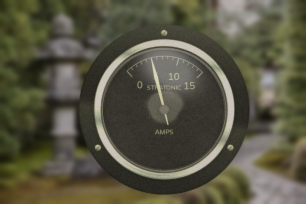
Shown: 5 A
